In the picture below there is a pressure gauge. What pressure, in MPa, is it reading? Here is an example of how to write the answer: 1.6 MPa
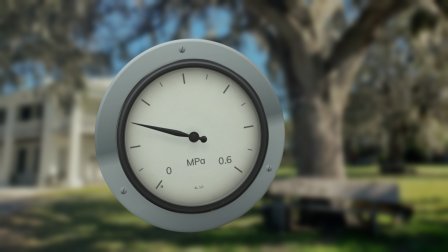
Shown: 0.15 MPa
